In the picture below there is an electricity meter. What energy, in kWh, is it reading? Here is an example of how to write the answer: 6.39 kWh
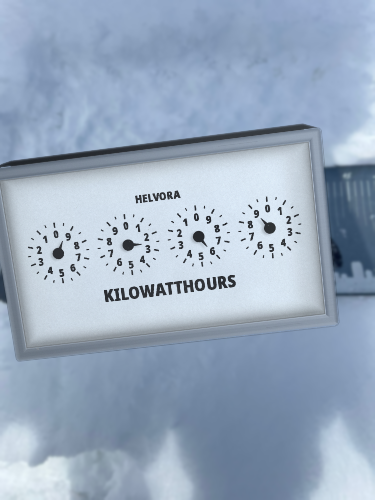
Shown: 9259 kWh
